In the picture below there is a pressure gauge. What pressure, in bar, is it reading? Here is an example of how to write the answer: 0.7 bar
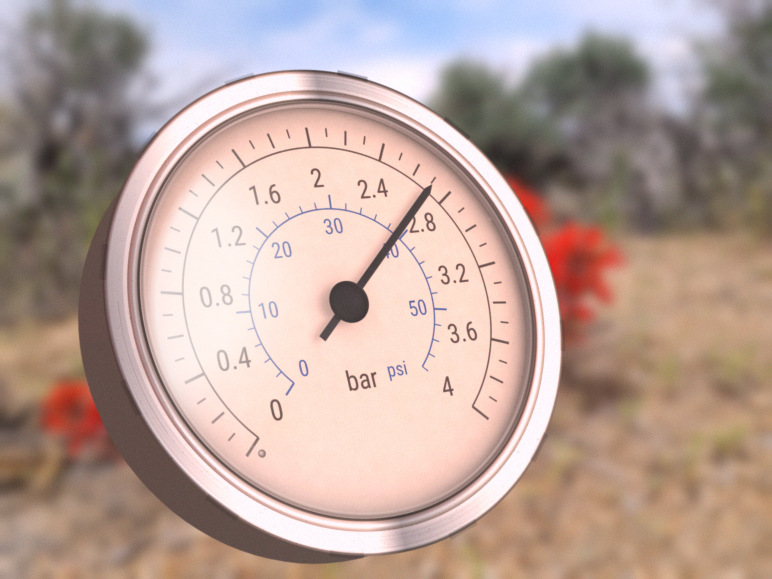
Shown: 2.7 bar
